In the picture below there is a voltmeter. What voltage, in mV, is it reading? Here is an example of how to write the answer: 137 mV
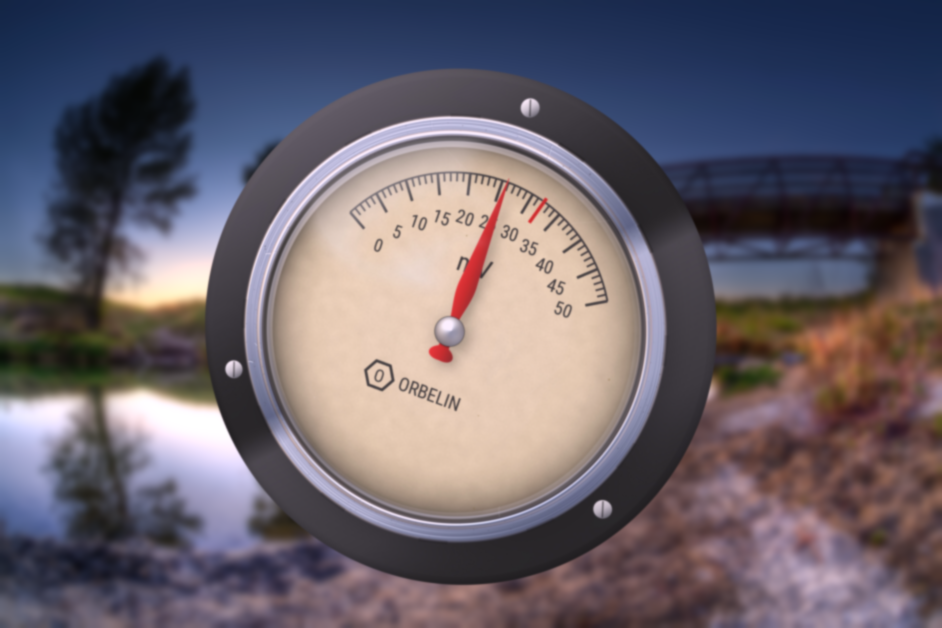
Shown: 26 mV
